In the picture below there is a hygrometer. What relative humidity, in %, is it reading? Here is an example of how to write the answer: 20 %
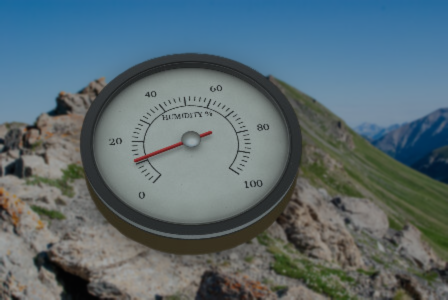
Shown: 10 %
